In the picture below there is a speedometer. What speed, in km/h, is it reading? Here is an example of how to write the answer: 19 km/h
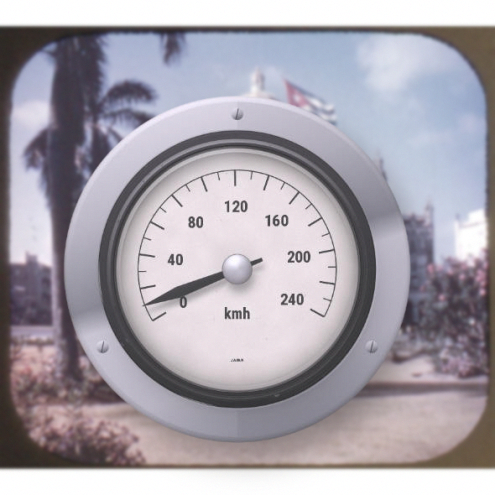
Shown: 10 km/h
